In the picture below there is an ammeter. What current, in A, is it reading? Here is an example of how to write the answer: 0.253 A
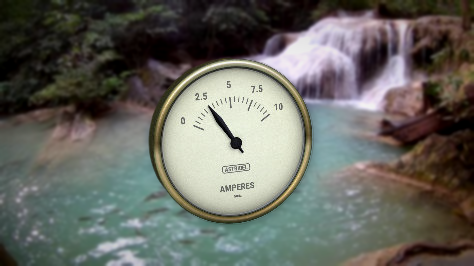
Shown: 2.5 A
